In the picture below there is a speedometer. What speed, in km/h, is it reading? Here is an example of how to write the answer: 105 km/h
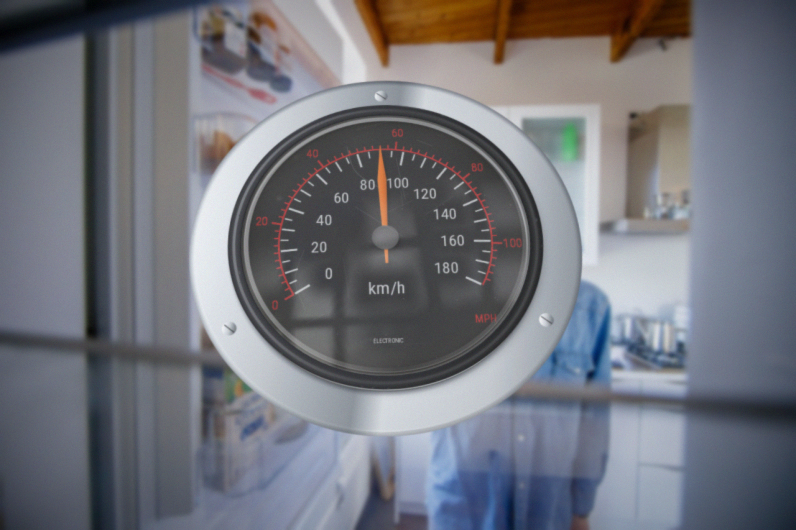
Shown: 90 km/h
